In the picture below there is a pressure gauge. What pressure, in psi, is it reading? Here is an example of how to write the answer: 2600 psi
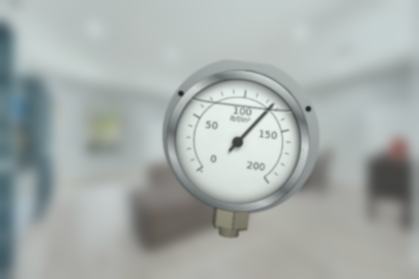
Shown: 125 psi
